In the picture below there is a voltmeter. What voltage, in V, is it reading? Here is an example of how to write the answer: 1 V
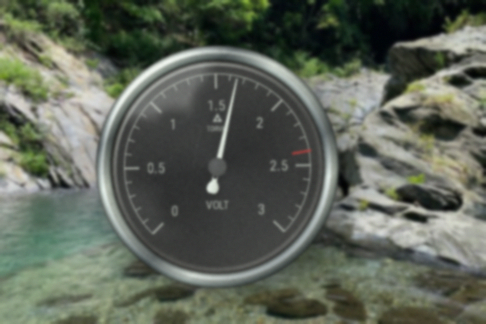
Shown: 1.65 V
